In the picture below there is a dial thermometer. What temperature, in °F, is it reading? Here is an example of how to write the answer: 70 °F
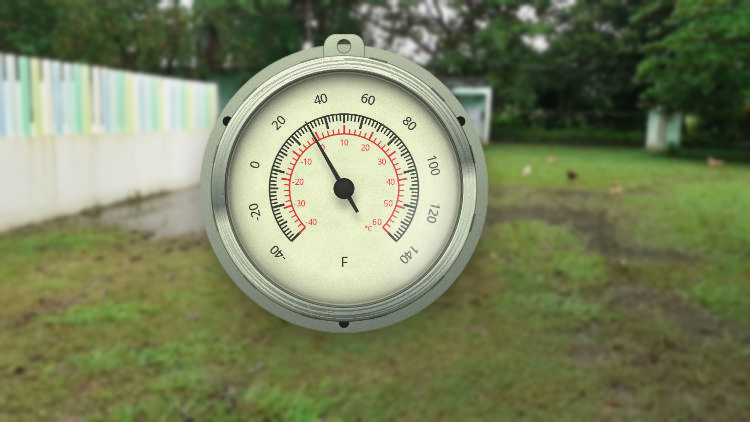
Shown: 30 °F
